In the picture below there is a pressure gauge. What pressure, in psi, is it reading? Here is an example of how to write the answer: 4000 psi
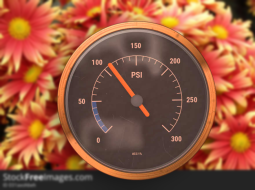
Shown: 110 psi
